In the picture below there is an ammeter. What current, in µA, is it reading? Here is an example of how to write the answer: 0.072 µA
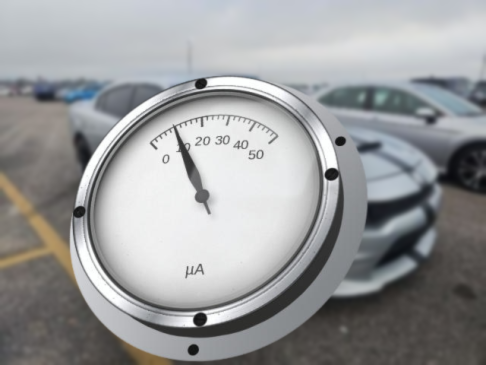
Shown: 10 µA
